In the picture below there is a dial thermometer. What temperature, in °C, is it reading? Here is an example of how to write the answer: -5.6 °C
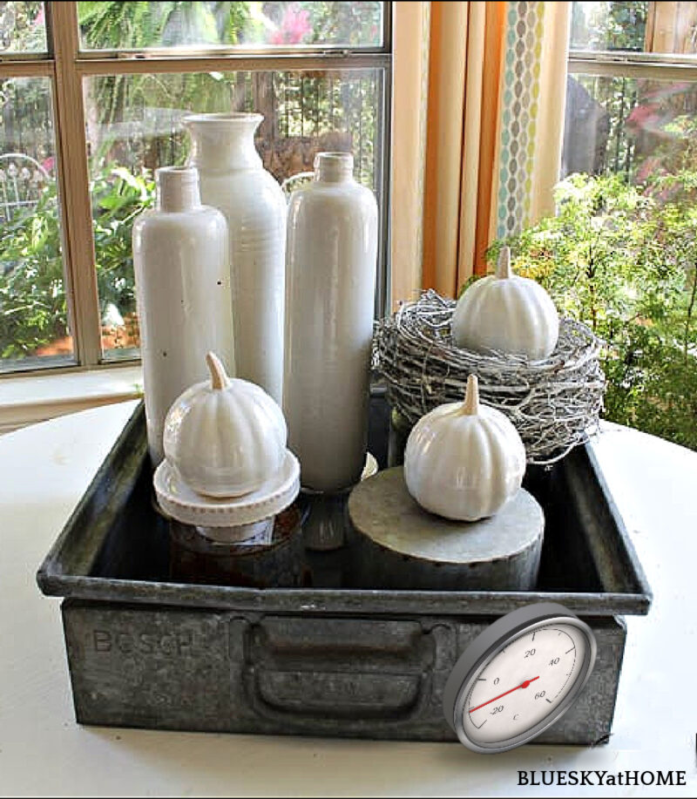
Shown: -10 °C
